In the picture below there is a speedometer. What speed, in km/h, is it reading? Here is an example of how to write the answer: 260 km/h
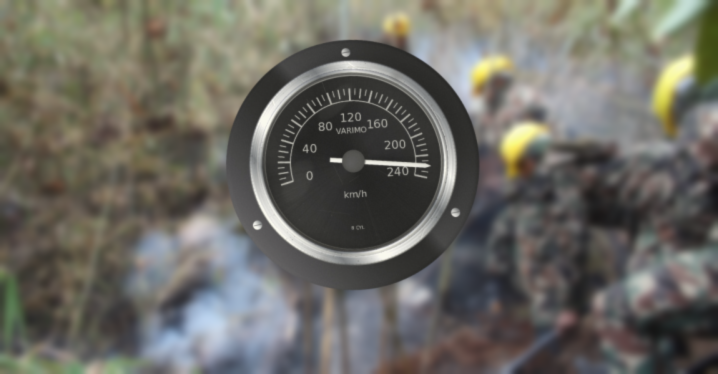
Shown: 230 km/h
